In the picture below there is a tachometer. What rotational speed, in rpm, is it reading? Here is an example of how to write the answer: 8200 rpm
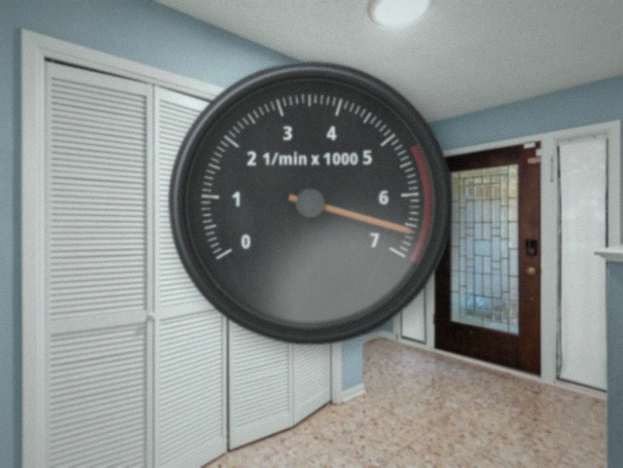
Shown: 6600 rpm
